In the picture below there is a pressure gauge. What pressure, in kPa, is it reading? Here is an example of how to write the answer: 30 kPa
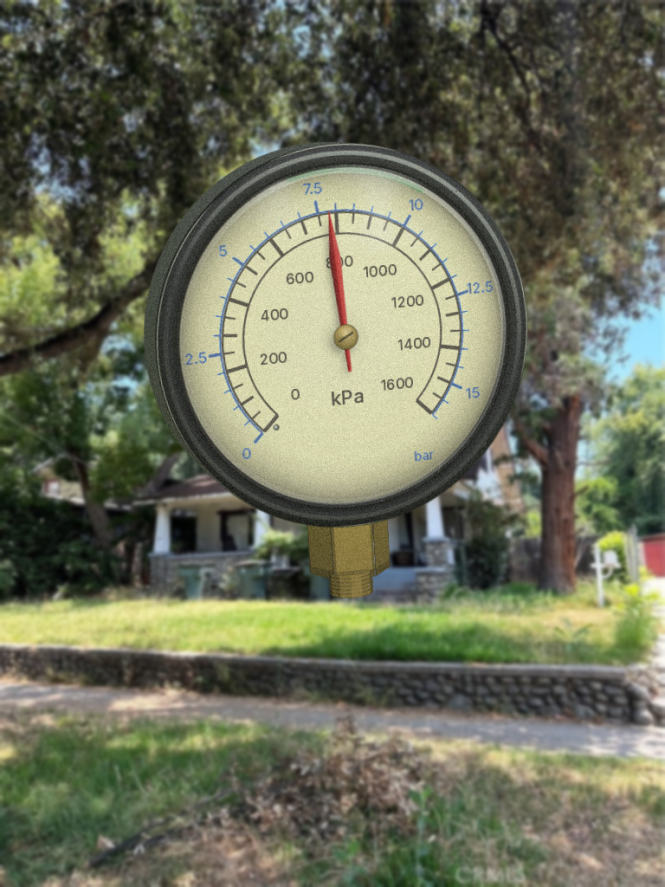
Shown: 775 kPa
